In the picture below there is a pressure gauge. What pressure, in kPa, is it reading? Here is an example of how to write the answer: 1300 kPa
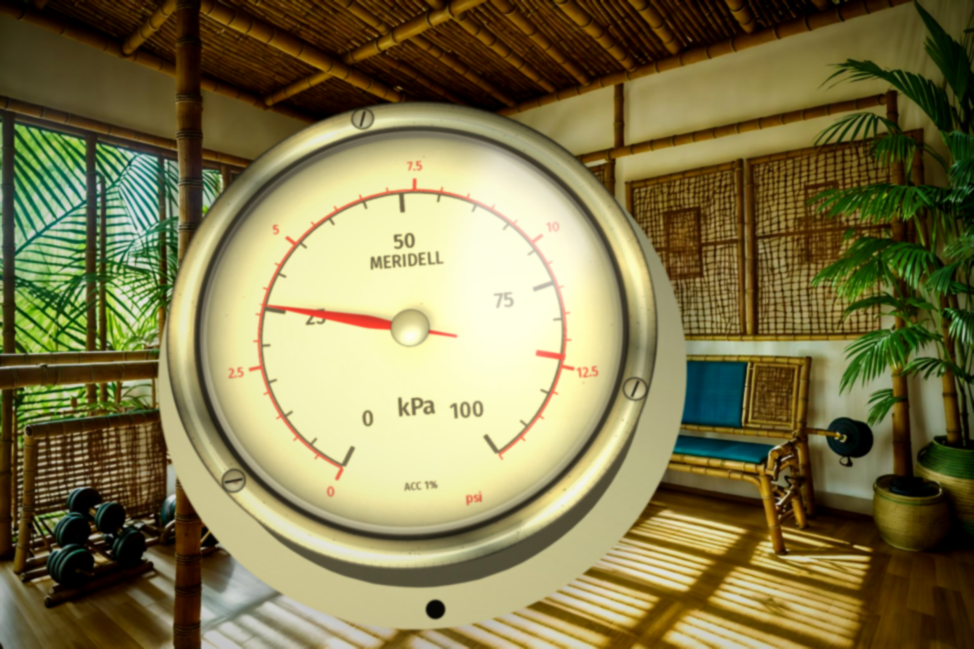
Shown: 25 kPa
